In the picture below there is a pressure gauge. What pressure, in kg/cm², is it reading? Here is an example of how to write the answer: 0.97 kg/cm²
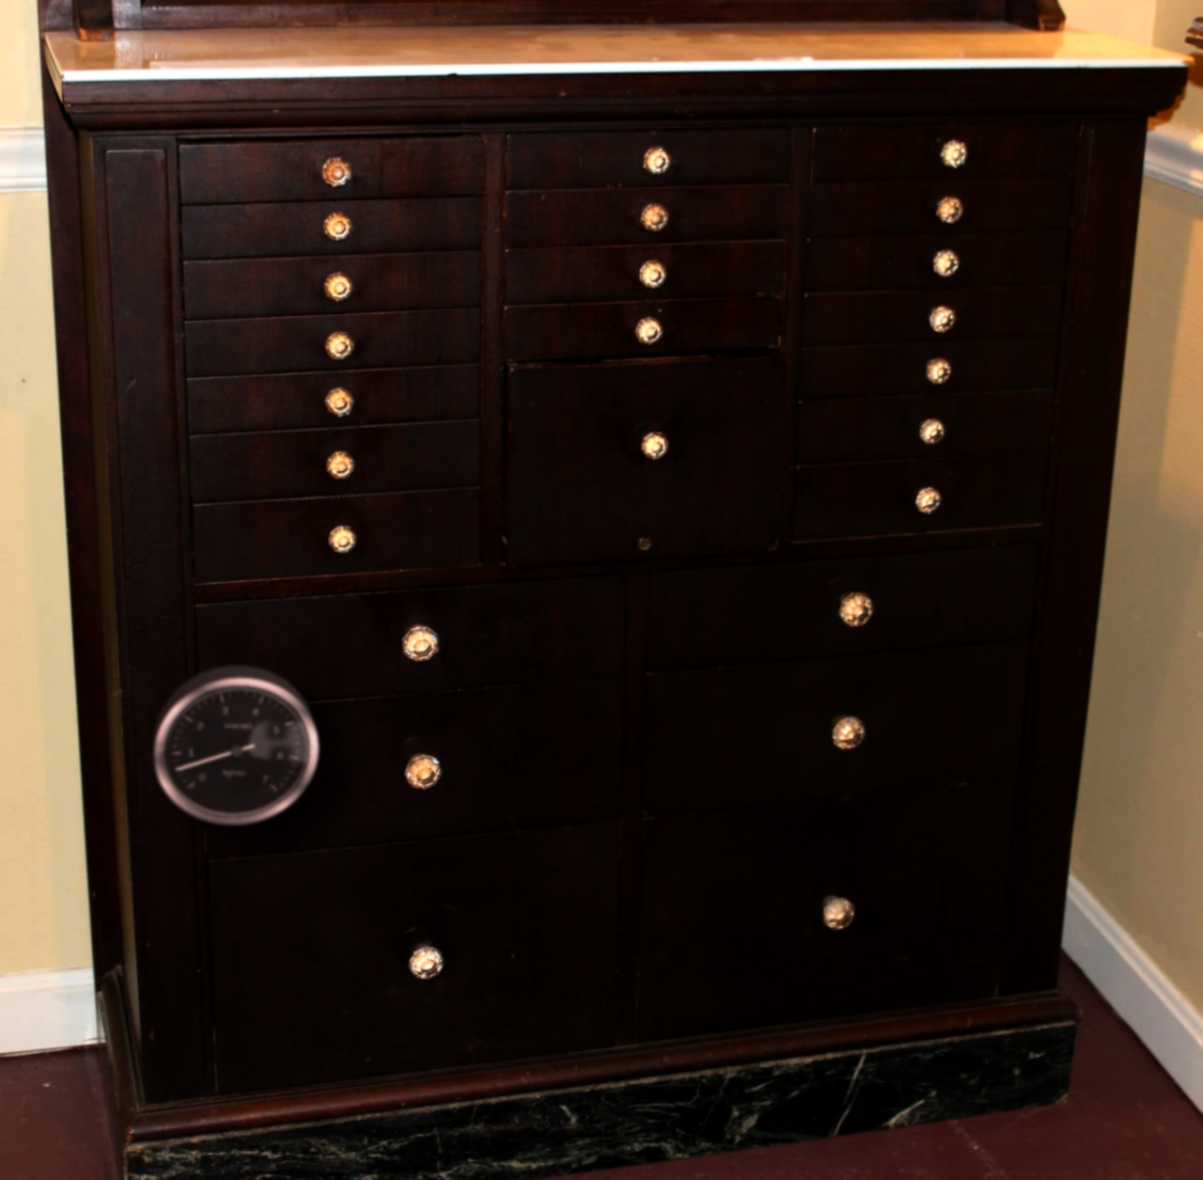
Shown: 0.6 kg/cm²
